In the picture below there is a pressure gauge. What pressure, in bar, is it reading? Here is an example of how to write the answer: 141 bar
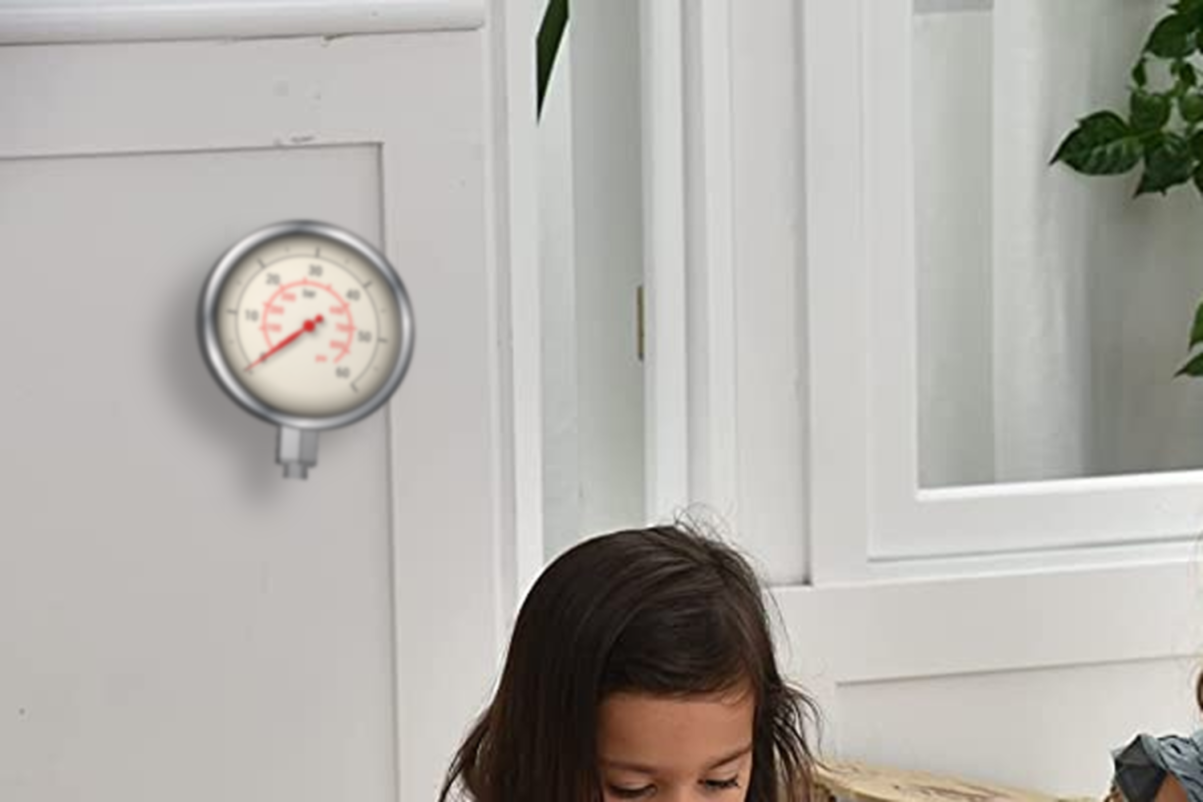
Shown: 0 bar
